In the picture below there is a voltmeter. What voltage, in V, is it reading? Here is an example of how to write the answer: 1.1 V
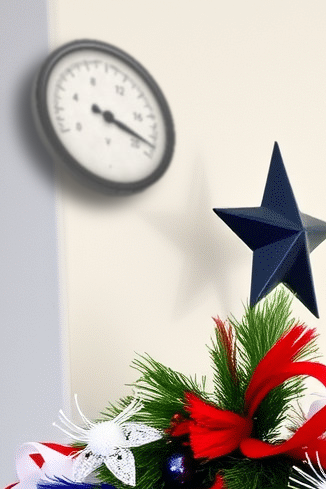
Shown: 19 V
